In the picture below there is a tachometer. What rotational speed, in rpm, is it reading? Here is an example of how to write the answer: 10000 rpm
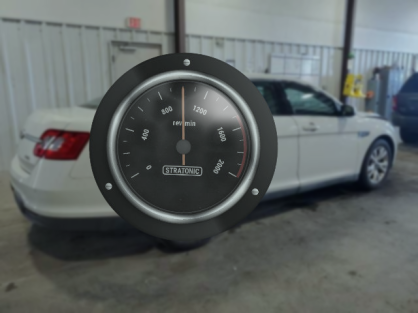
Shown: 1000 rpm
